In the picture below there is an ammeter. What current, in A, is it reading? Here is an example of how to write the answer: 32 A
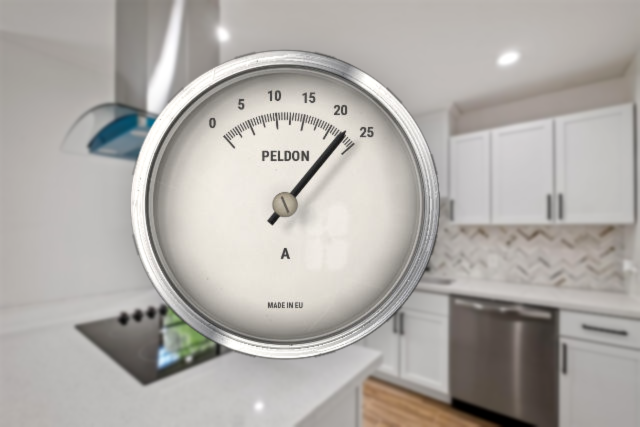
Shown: 22.5 A
